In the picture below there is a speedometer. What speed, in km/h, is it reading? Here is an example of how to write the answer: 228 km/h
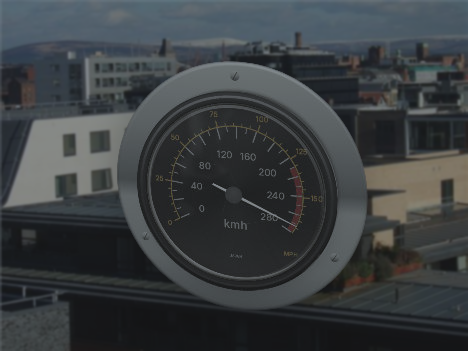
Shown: 270 km/h
